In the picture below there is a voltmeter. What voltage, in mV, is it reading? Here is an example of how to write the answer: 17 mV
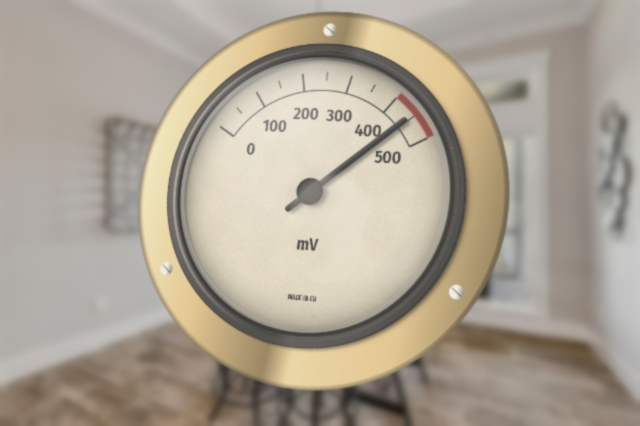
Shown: 450 mV
